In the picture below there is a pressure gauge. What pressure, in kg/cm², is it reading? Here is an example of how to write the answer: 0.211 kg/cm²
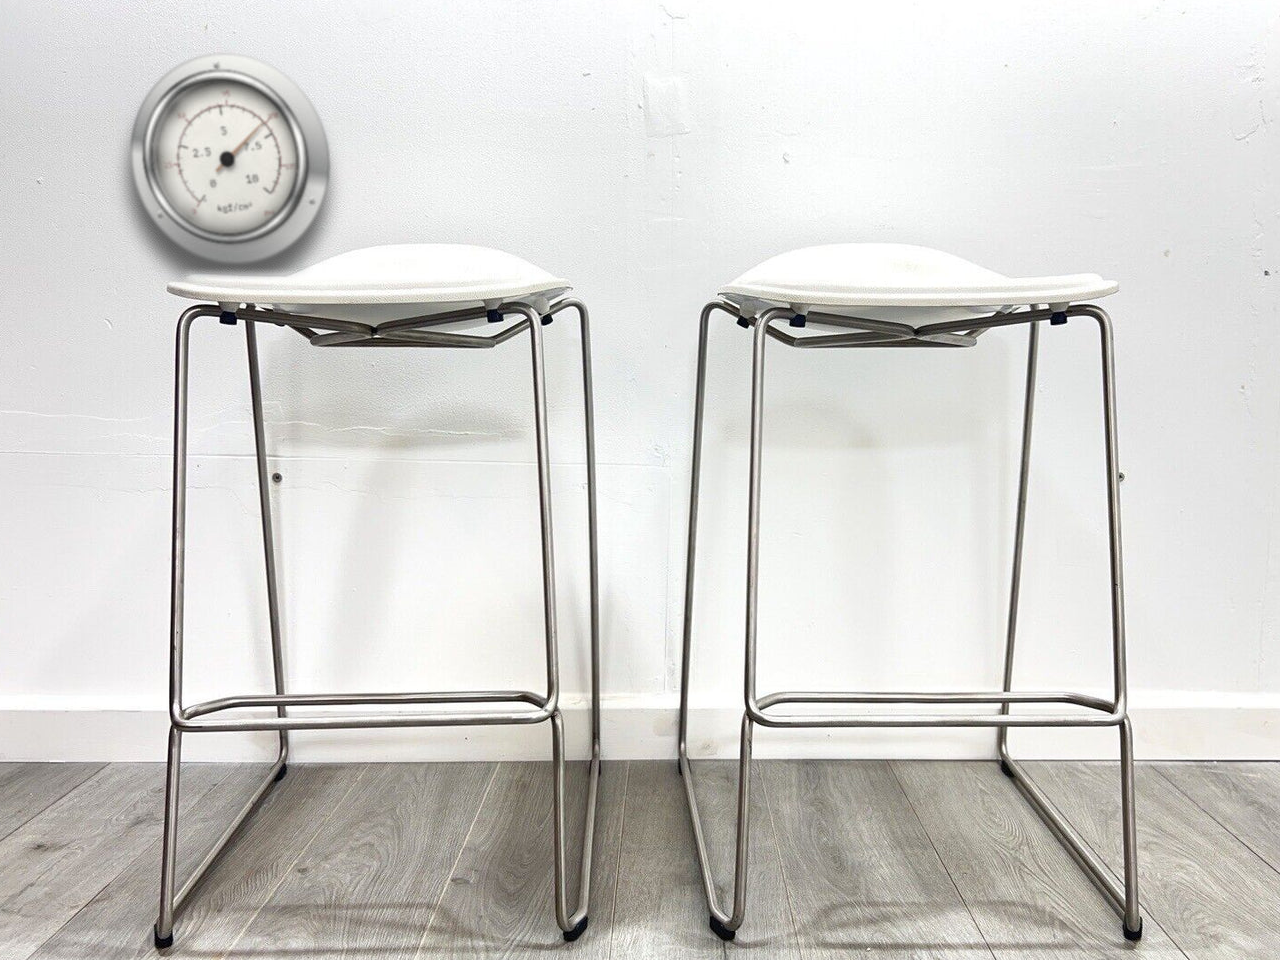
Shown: 7 kg/cm²
